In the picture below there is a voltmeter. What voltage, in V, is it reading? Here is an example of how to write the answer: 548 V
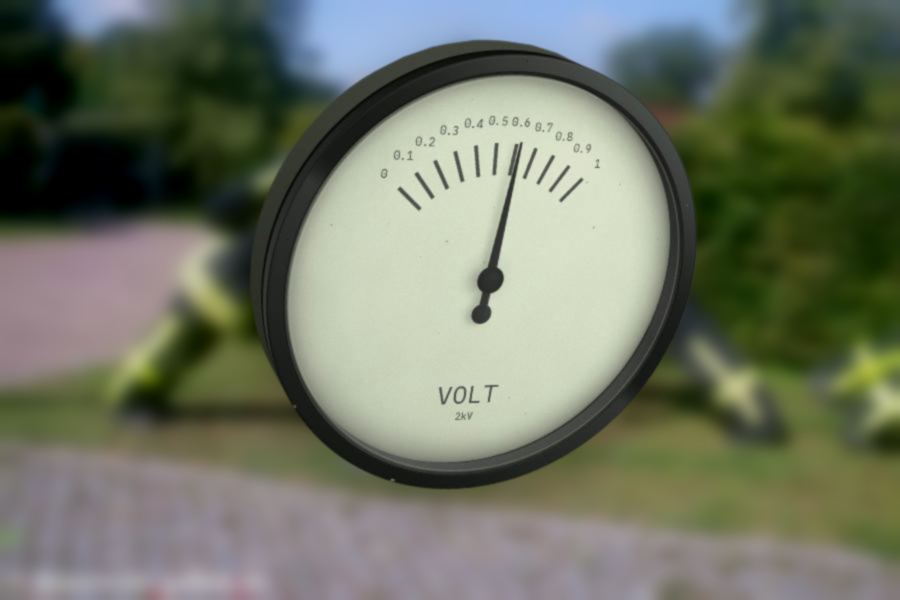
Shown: 0.6 V
